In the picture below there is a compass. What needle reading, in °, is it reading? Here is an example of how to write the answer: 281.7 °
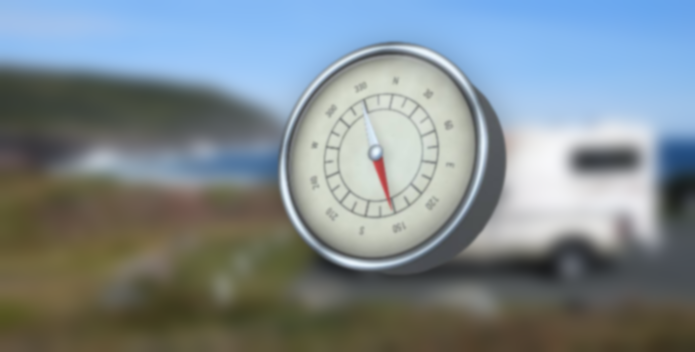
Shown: 150 °
